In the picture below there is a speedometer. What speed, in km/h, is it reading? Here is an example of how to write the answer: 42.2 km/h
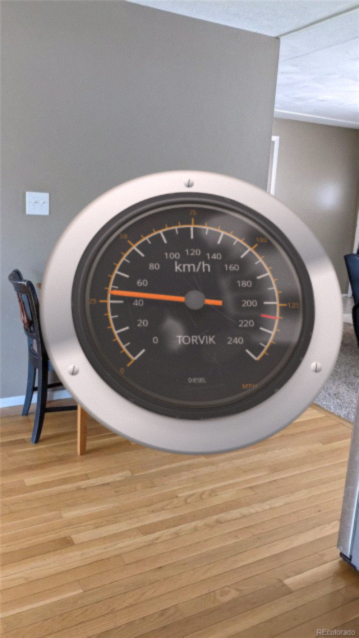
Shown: 45 km/h
